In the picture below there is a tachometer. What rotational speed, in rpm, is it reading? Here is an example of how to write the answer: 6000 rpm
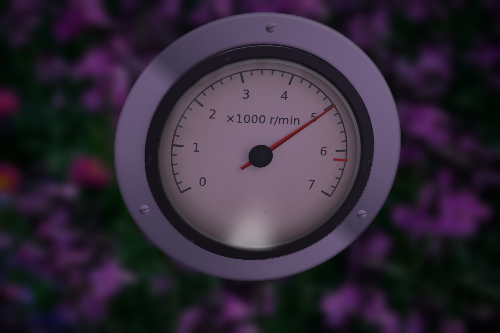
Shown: 5000 rpm
